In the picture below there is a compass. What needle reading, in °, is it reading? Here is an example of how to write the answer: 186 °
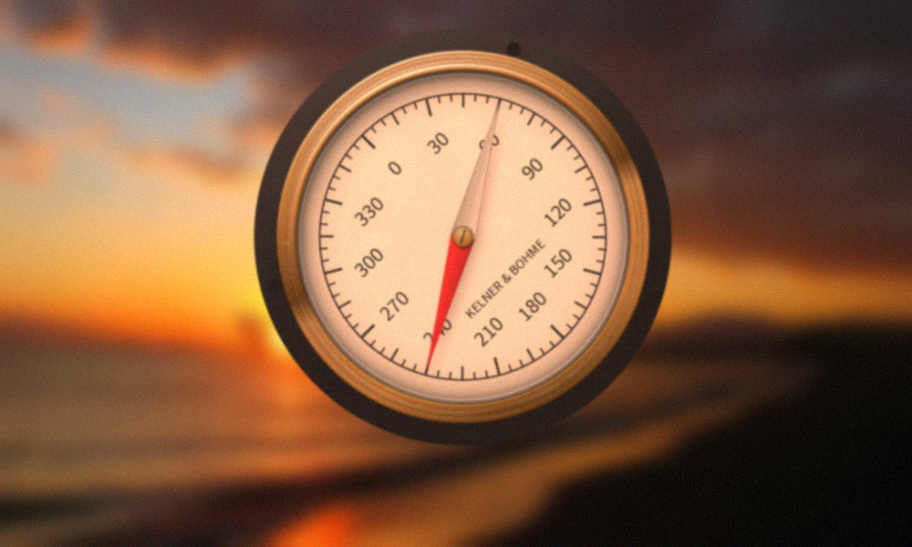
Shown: 240 °
